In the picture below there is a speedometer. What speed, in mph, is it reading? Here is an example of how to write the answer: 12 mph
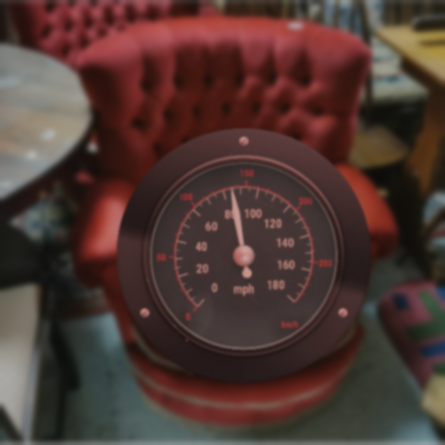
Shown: 85 mph
